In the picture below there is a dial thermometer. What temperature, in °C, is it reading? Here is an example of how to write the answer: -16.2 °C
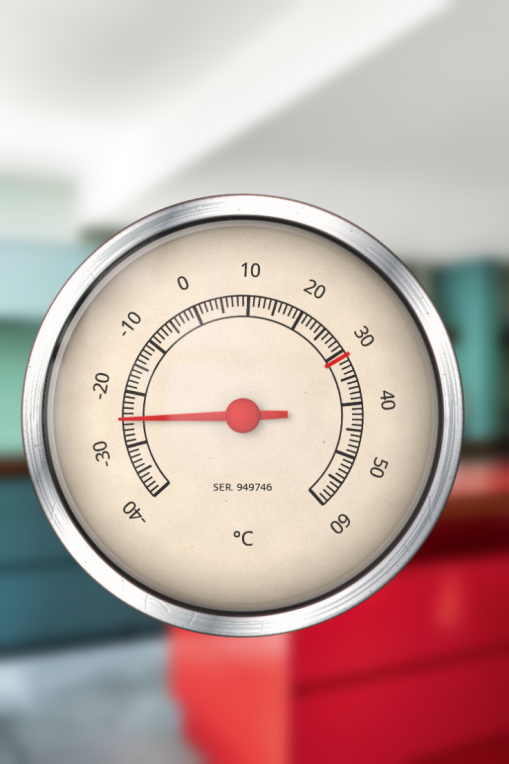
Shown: -25 °C
